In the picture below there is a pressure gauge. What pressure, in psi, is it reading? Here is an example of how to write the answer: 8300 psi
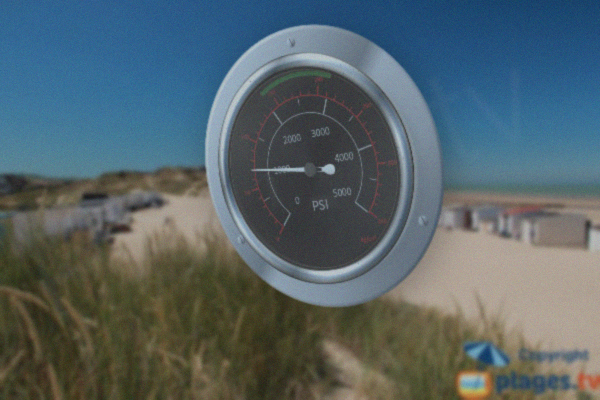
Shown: 1000 psi
